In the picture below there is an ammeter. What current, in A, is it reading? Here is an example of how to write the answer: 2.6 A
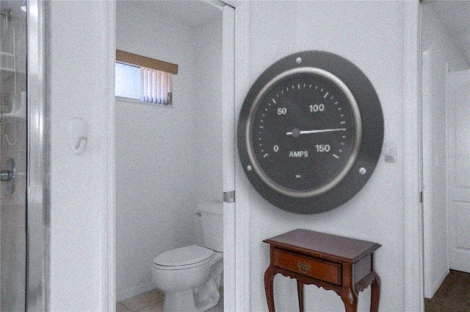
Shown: 130 A
